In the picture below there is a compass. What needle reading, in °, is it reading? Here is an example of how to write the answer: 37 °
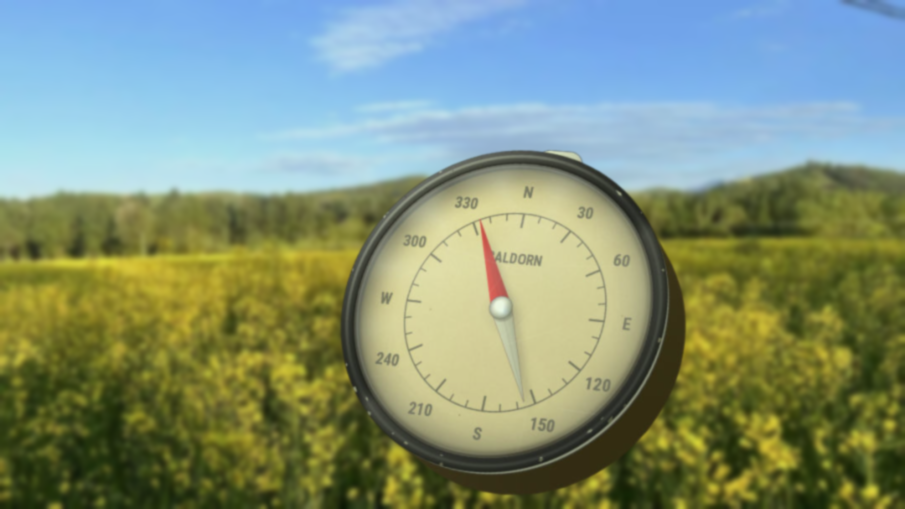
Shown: 335 °
